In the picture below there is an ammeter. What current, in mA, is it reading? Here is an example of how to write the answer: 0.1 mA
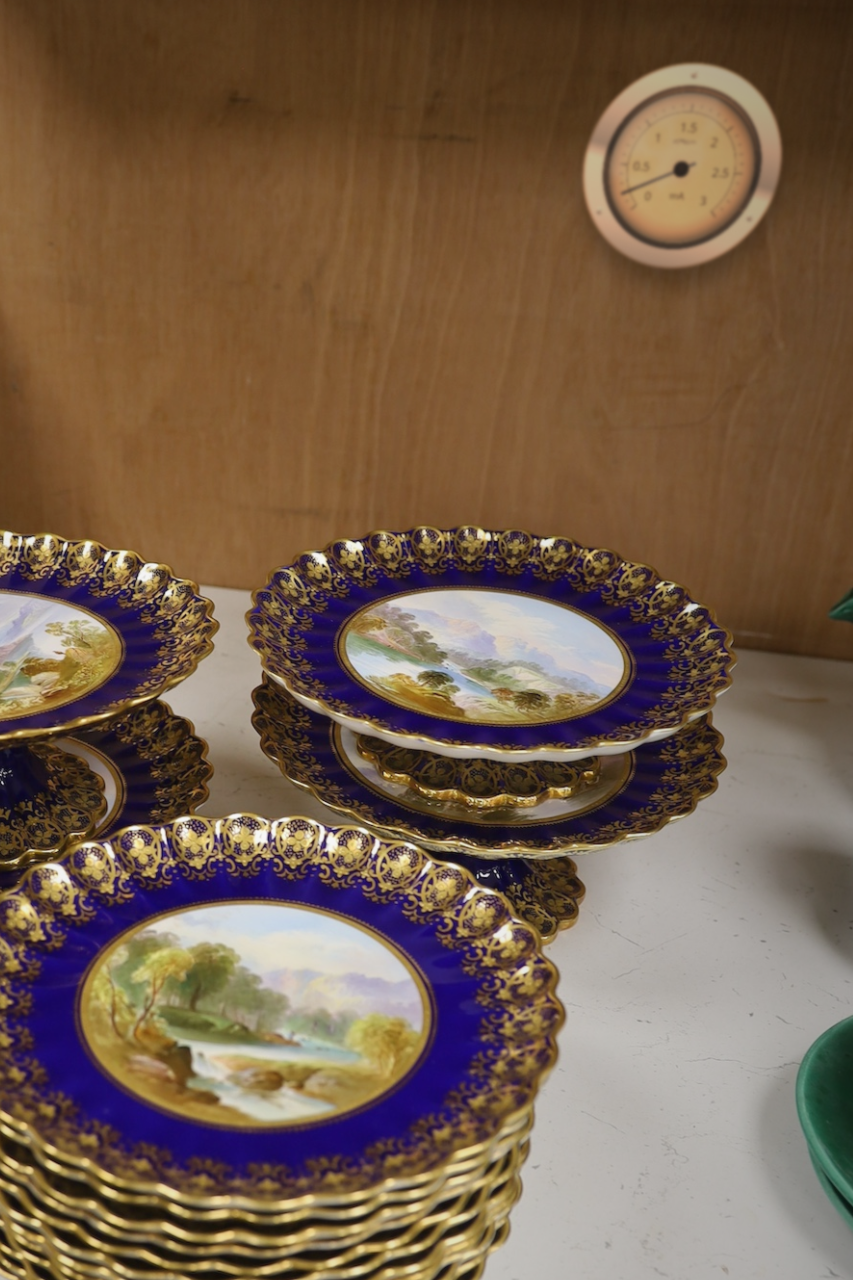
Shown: 0.2 mA
